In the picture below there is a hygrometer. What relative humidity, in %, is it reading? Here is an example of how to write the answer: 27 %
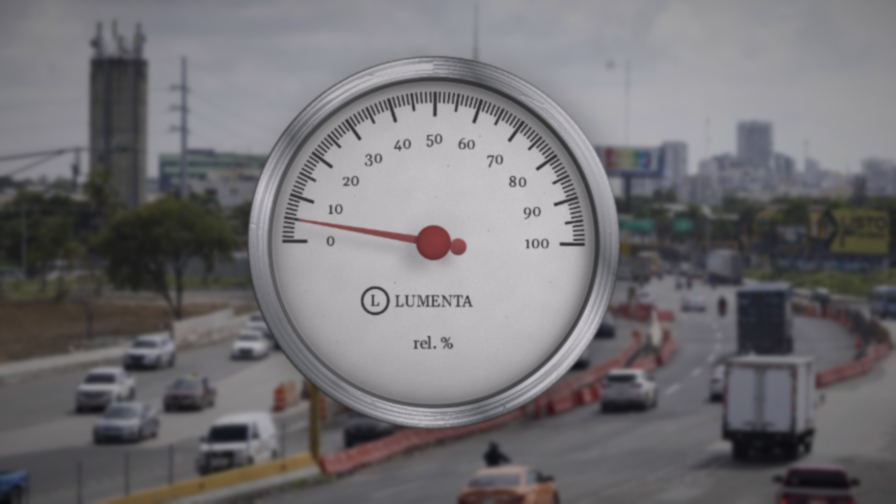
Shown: 5 %
